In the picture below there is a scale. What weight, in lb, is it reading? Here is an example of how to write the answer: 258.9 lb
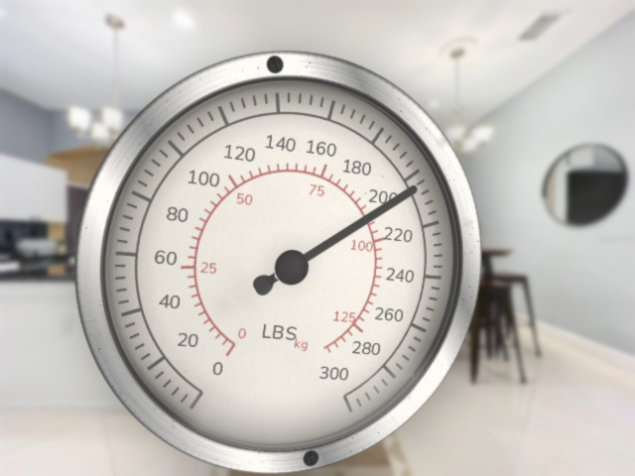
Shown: 204 lb
